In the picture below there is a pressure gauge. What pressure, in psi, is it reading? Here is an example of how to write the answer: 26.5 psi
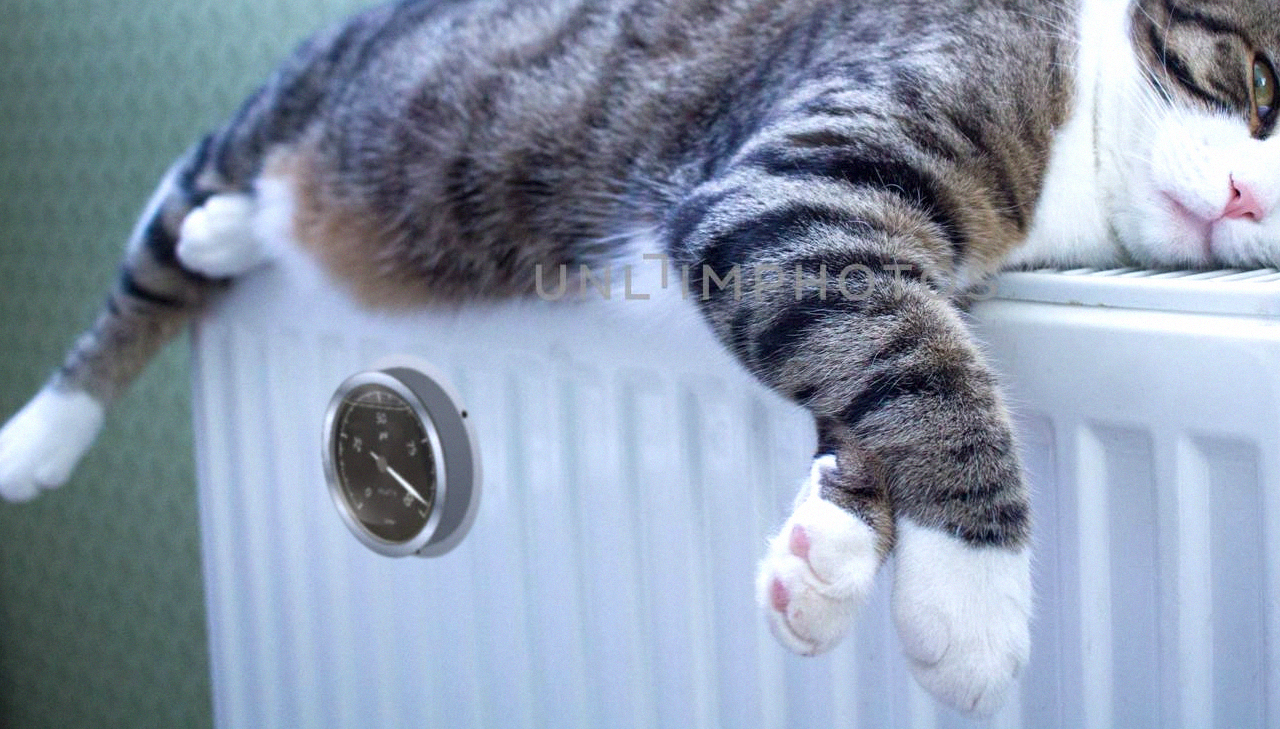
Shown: 95 psi
